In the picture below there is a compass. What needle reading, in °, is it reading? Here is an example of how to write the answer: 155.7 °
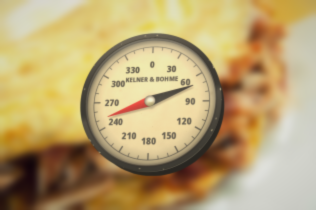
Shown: 250 °
